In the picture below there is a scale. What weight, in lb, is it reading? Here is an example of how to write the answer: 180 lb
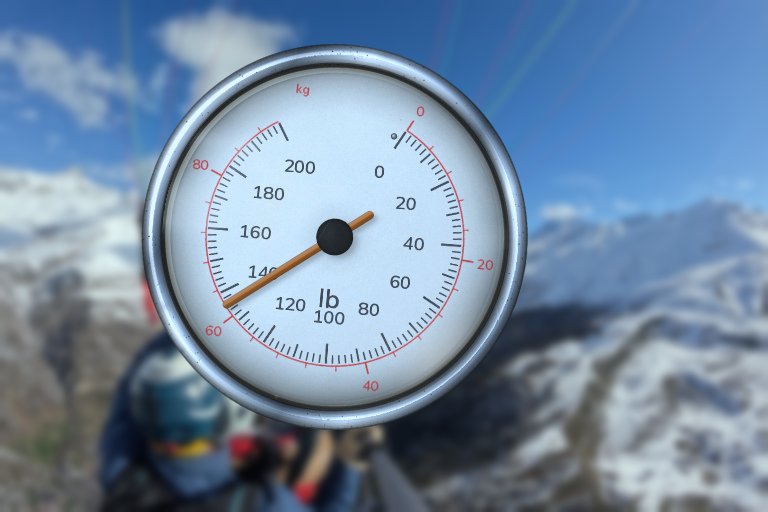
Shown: 136 lb
